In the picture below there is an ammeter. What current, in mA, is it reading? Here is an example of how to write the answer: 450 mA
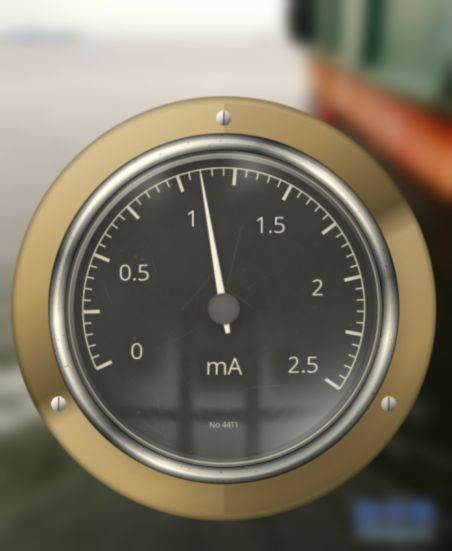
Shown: 1.1 mA
